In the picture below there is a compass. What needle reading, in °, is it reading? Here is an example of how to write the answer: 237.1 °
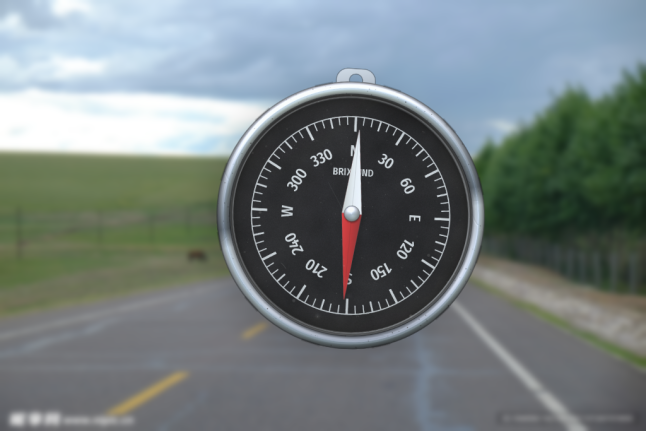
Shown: 182.5 °
